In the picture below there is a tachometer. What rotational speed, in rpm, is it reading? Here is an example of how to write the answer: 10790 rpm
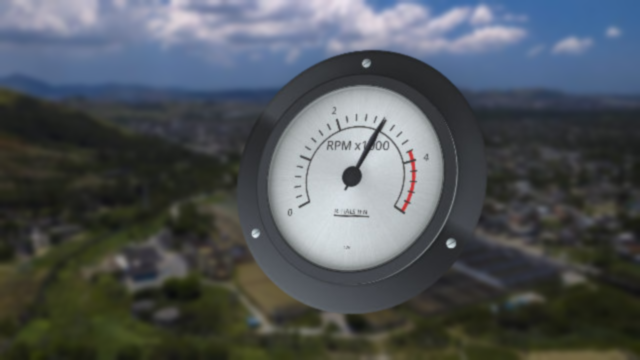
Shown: 3000 rpm
